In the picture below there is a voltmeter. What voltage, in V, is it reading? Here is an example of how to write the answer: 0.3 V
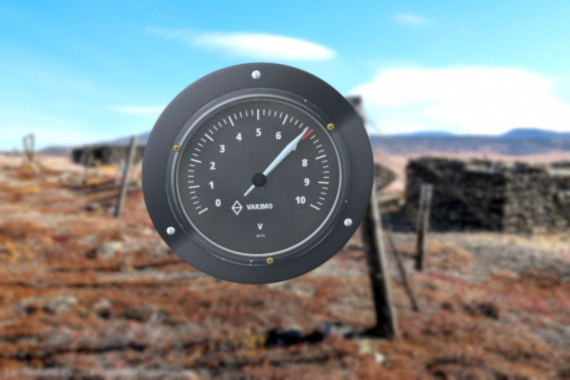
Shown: 6.8 V
